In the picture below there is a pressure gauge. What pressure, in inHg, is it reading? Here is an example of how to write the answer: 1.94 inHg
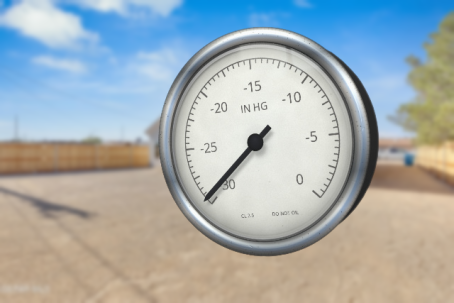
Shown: -29.5 inHg
